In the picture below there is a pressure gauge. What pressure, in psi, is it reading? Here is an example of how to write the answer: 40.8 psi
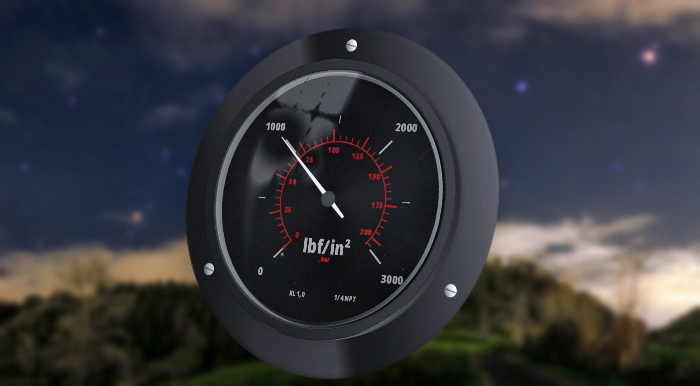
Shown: 1000 psi
